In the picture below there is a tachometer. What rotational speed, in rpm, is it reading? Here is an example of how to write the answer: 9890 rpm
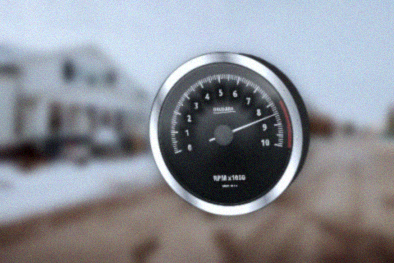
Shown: 8500 rpm
